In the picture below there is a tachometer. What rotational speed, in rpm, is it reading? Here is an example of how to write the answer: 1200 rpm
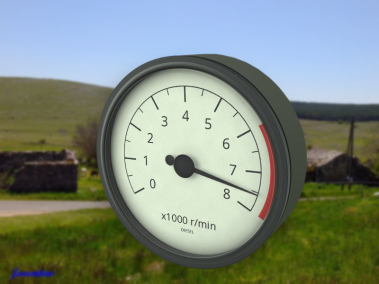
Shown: 7500 rpm
